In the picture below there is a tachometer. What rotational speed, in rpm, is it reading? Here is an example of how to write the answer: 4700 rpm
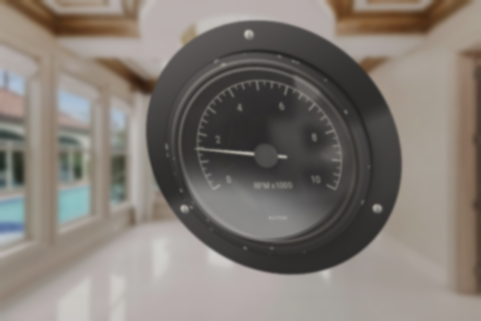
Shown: 1500 rpm
